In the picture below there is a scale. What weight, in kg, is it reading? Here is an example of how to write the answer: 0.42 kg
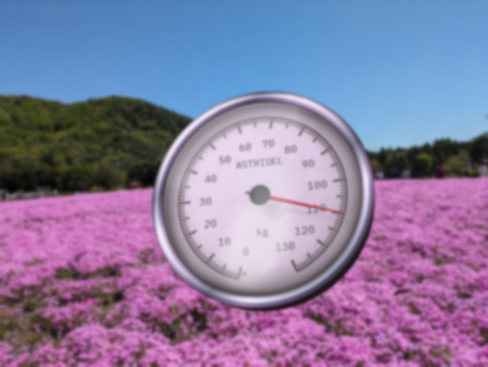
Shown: 110 kg
